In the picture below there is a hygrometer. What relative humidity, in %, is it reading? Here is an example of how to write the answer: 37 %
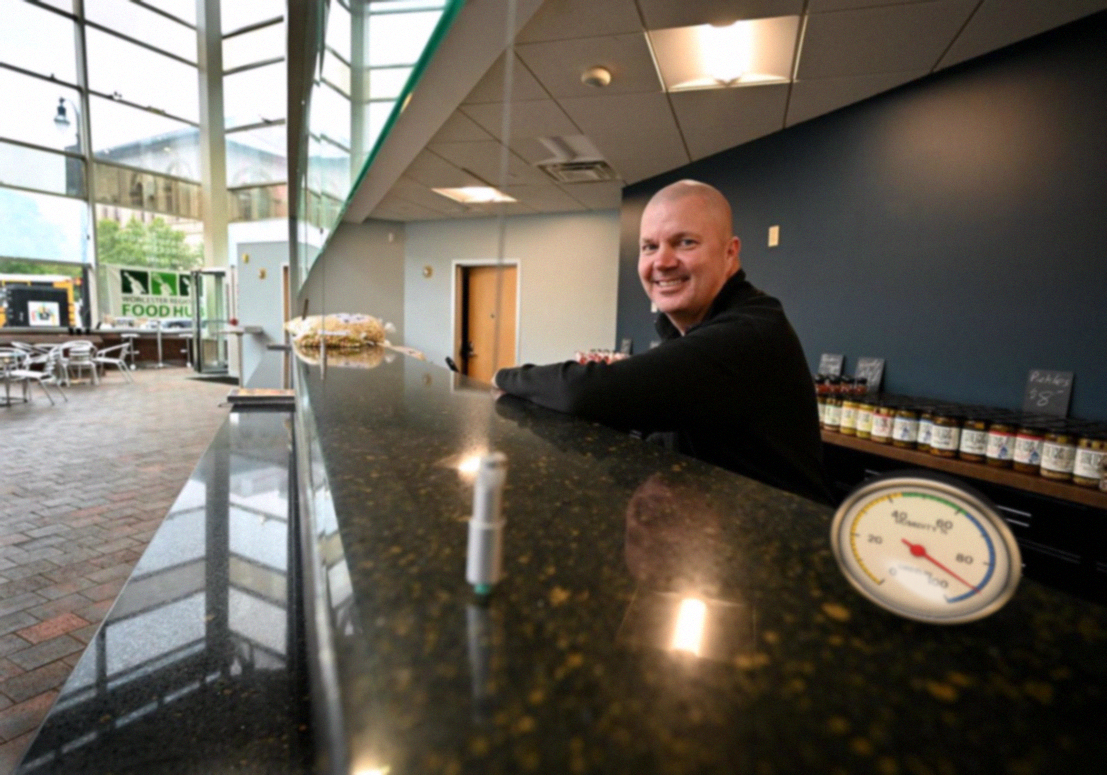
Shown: 90 %
